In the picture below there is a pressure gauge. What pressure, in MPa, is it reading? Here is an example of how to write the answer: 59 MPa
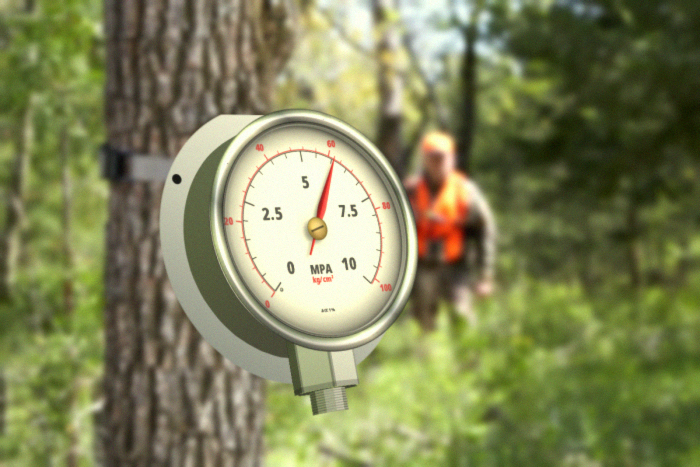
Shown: 6 MPa
